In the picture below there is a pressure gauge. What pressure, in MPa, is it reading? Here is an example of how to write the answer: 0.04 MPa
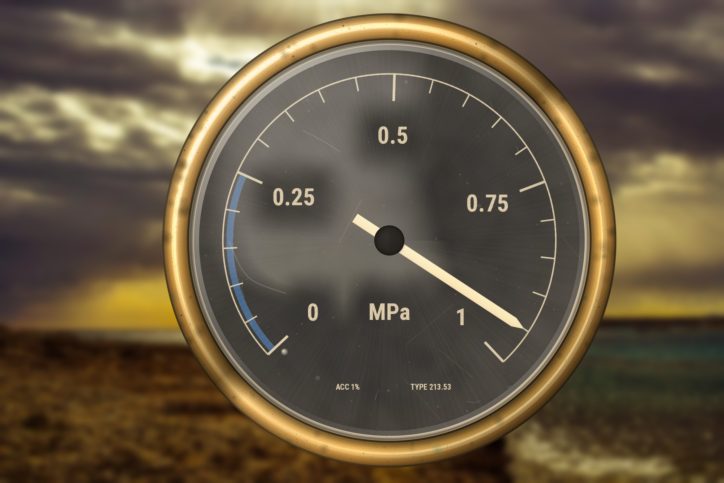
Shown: 0.95 MPa
